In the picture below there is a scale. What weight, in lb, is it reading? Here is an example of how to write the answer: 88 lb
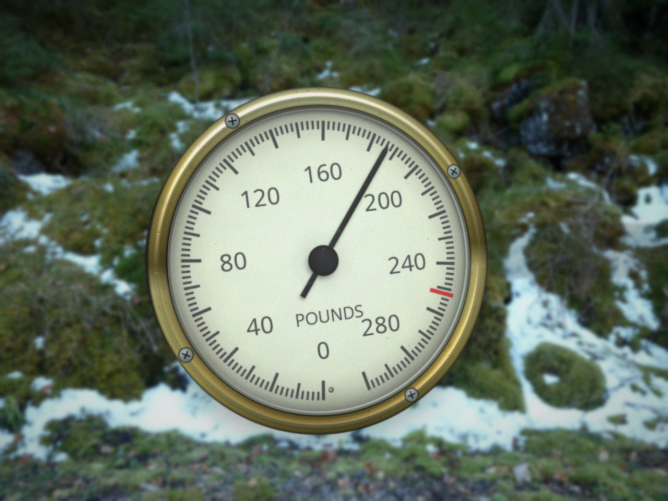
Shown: 186 lb
